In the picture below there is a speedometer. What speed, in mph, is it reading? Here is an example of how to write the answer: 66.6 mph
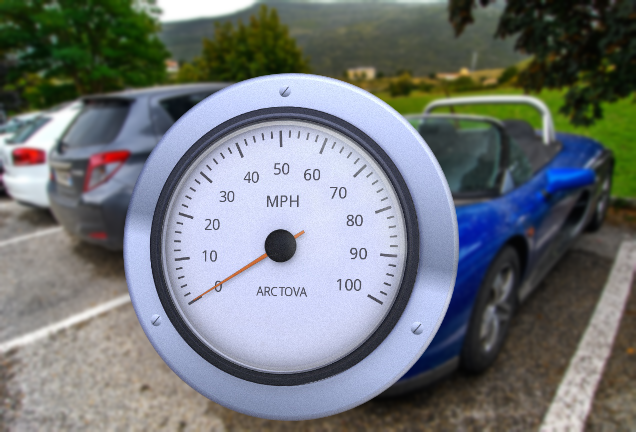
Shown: 0 mph
